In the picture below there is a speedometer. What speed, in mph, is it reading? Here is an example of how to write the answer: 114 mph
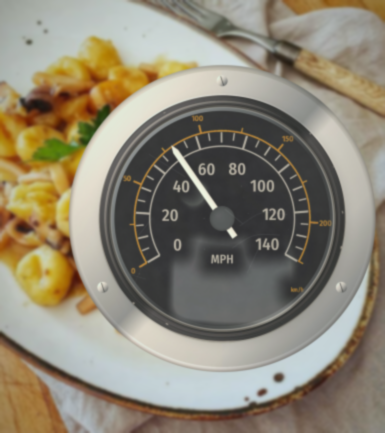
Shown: 50 mph
